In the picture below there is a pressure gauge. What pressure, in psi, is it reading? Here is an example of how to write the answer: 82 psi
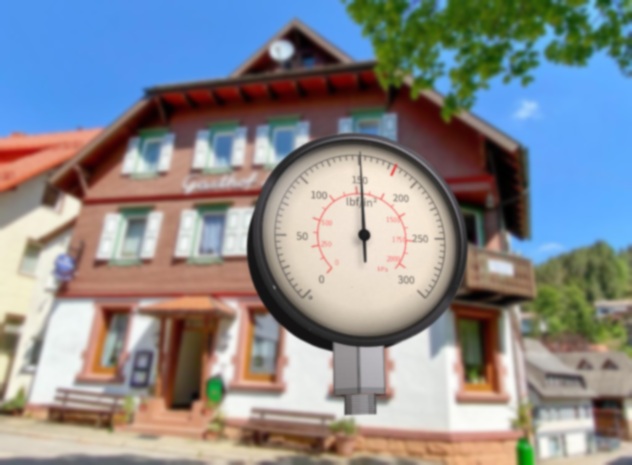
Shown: 150 psi
